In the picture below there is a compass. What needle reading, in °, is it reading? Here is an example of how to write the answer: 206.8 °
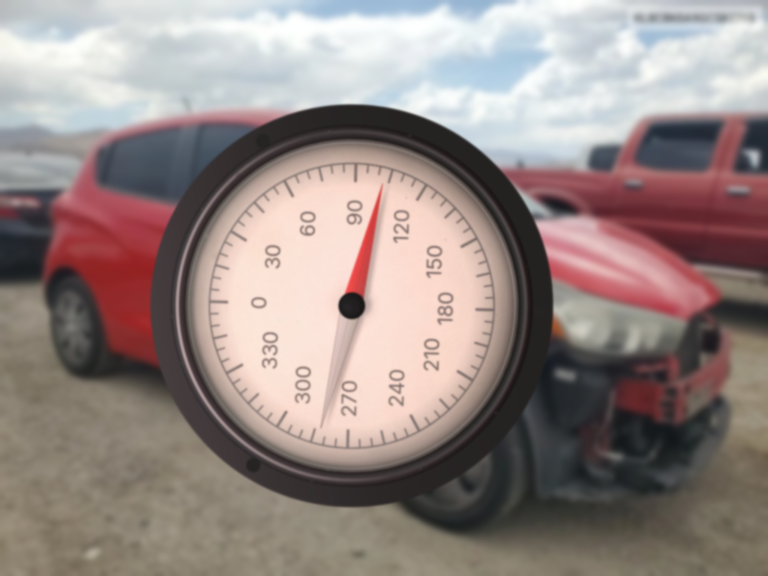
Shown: 102.5 °
